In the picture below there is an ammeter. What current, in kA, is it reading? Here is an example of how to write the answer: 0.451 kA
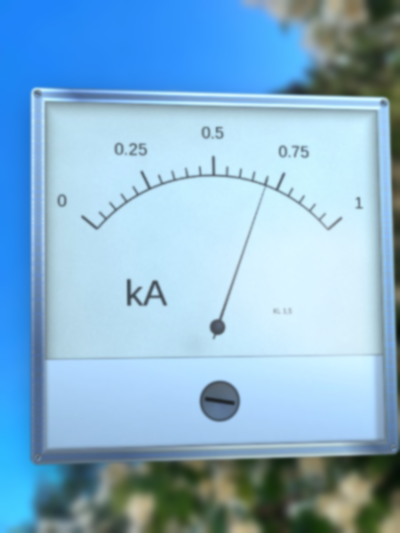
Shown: 0.7 kA
